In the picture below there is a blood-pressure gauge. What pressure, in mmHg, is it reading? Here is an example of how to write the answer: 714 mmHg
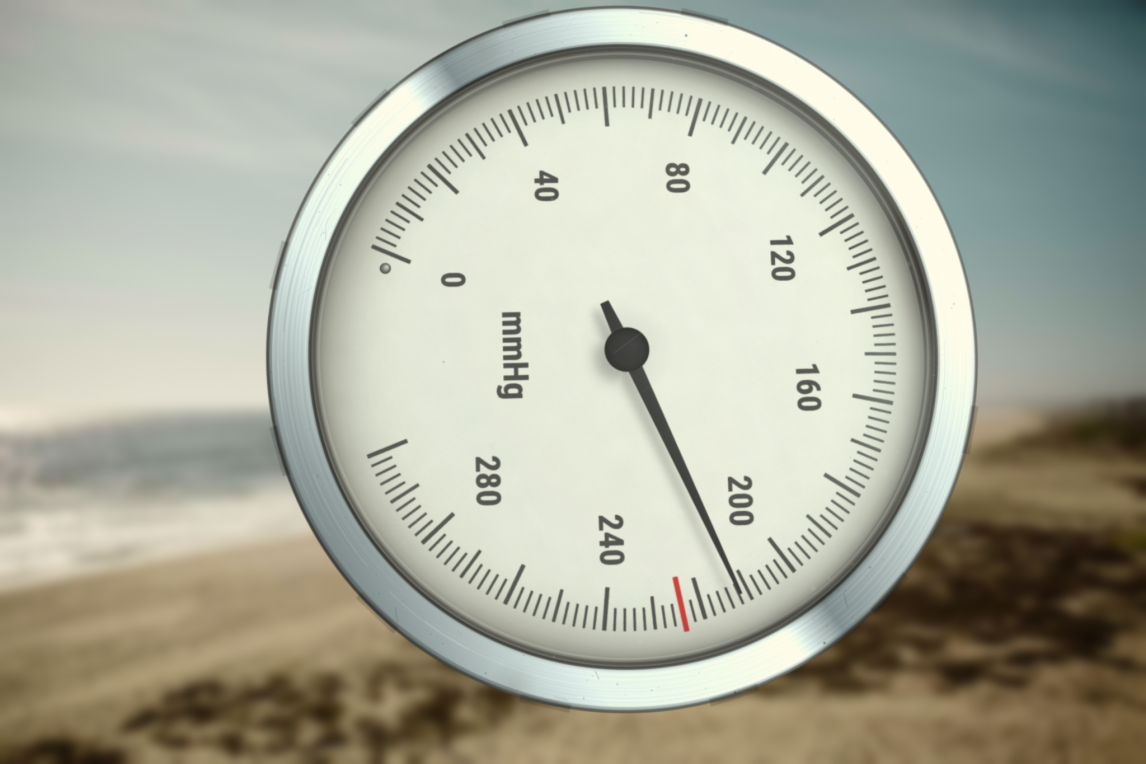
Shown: 212 mmHg
